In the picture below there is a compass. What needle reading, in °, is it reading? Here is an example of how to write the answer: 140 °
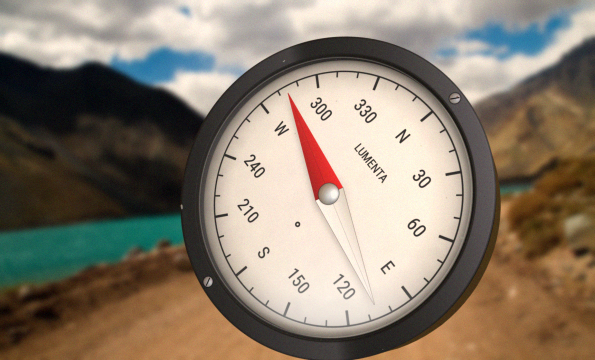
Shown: 285 °
